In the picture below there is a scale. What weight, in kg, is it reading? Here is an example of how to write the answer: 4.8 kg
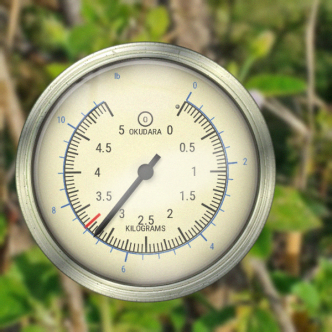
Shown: 3.15 kg
